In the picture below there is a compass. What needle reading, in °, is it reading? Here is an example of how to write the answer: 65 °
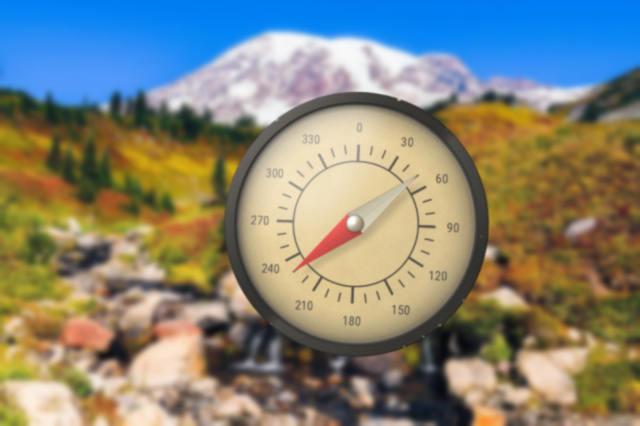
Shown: 230 °
